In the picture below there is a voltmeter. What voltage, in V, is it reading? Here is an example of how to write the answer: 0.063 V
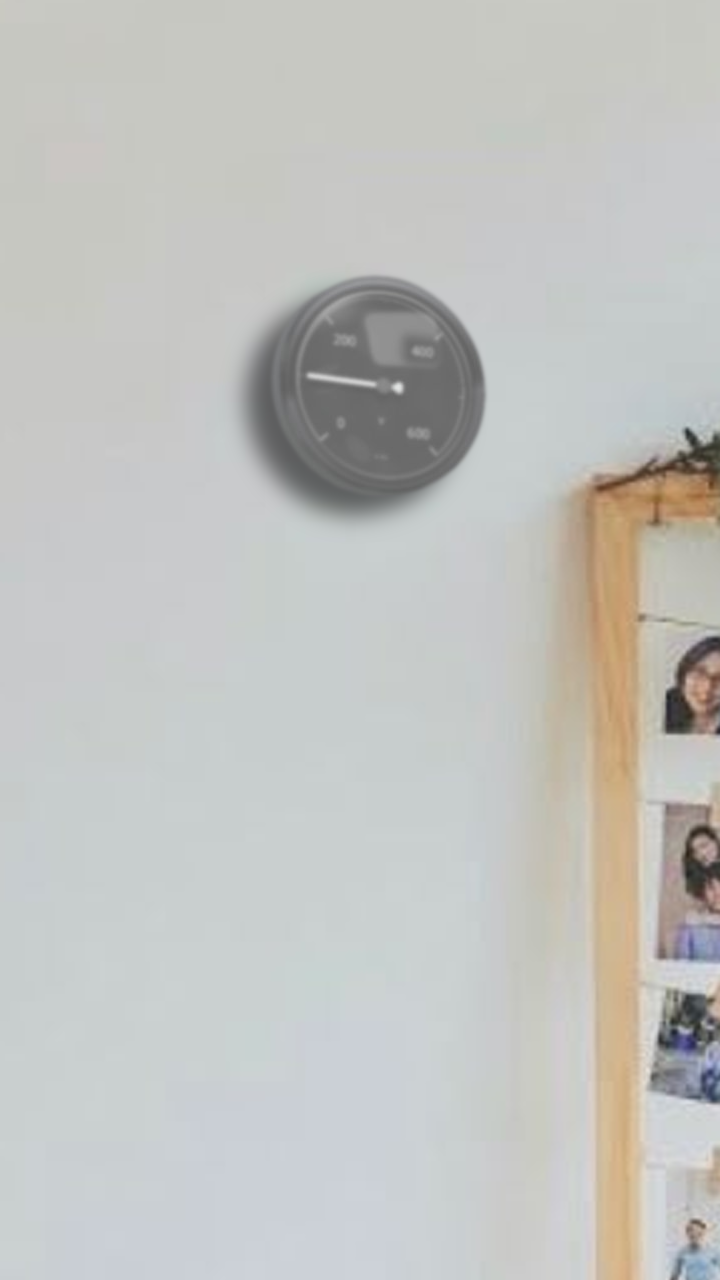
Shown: 100 V
